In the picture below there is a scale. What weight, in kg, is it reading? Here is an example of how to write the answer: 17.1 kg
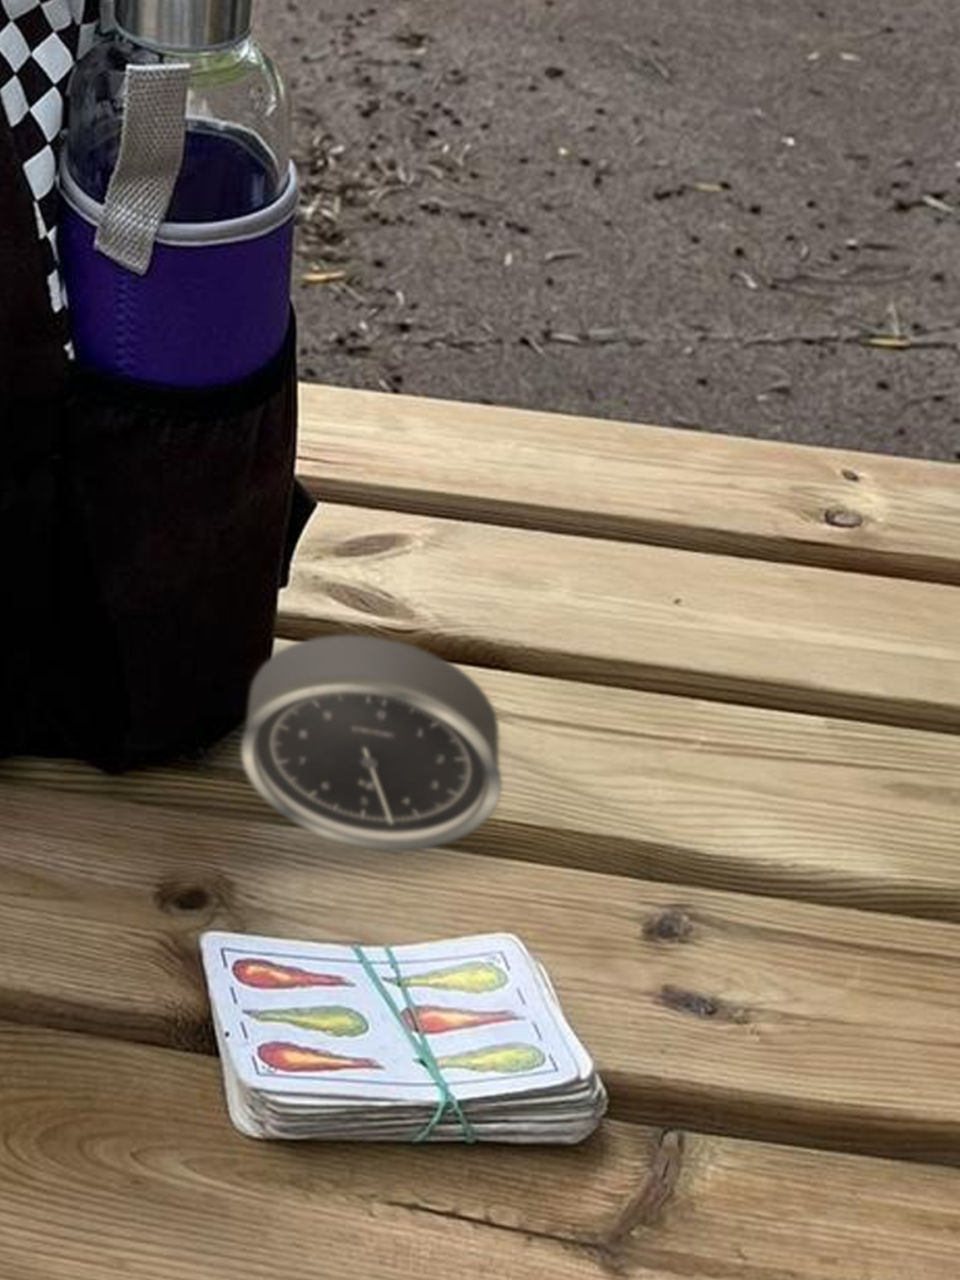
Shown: 4.5 kg
